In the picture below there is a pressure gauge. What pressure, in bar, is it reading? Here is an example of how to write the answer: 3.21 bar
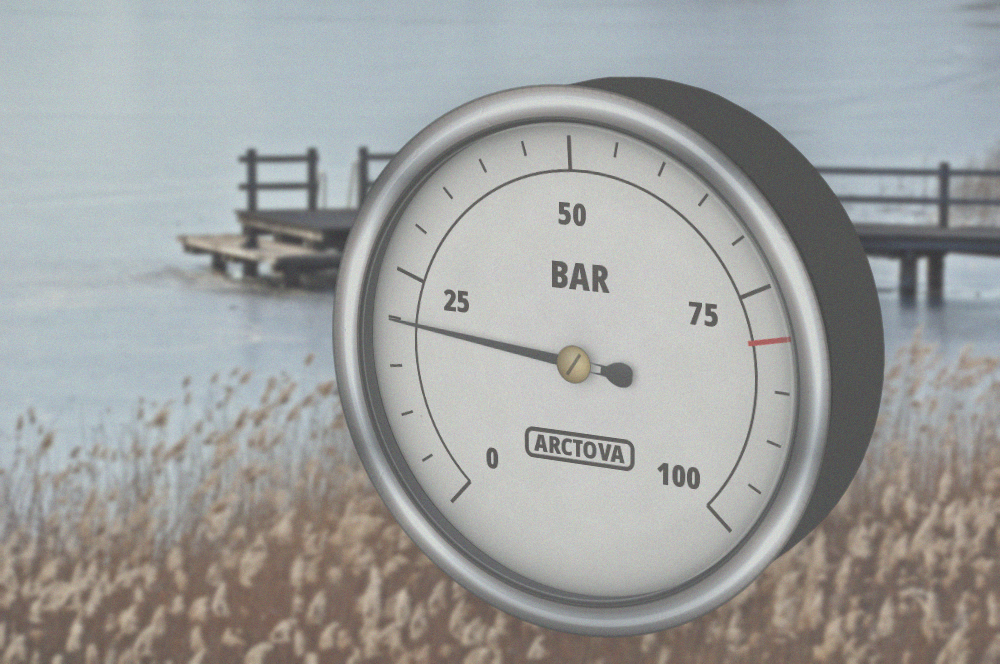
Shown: 20 bar
